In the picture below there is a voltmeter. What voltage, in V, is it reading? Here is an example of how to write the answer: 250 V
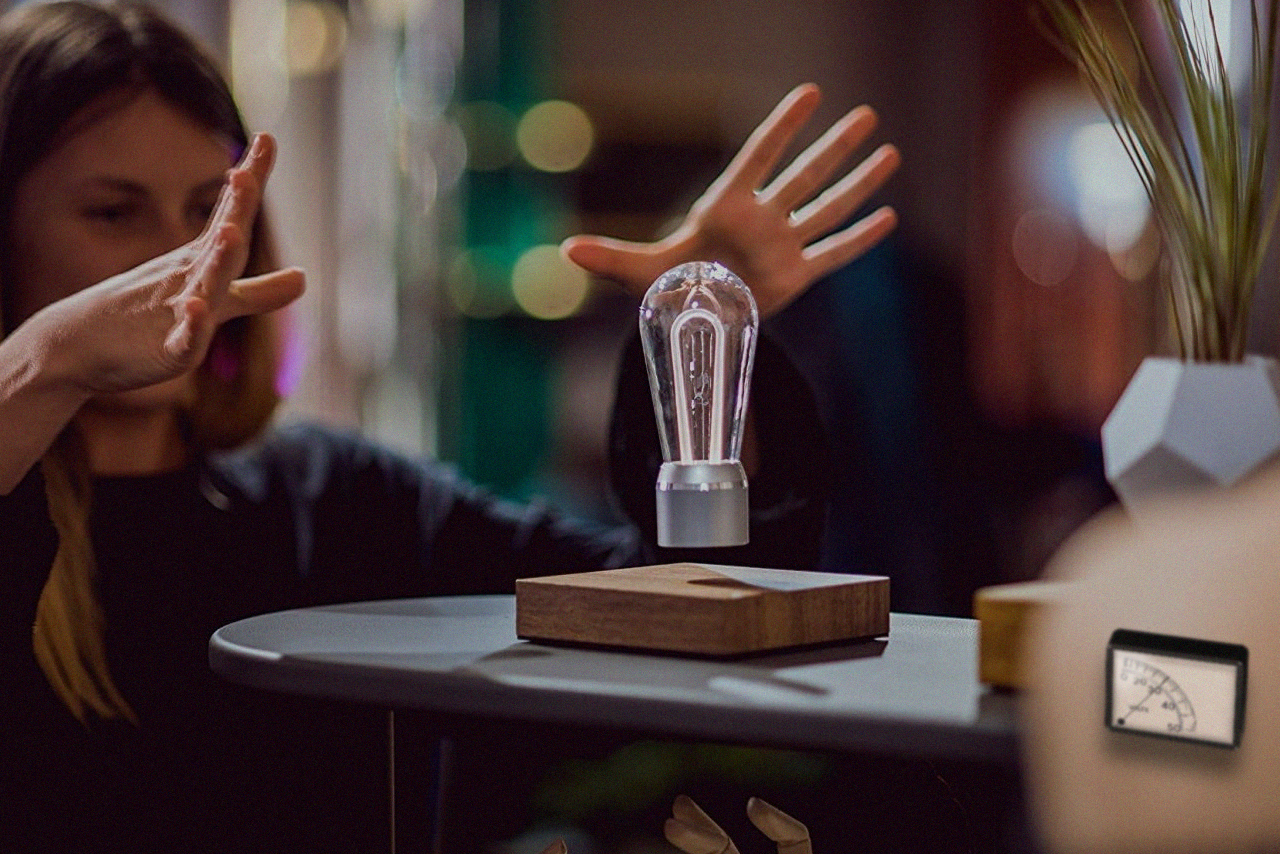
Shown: 30 V
